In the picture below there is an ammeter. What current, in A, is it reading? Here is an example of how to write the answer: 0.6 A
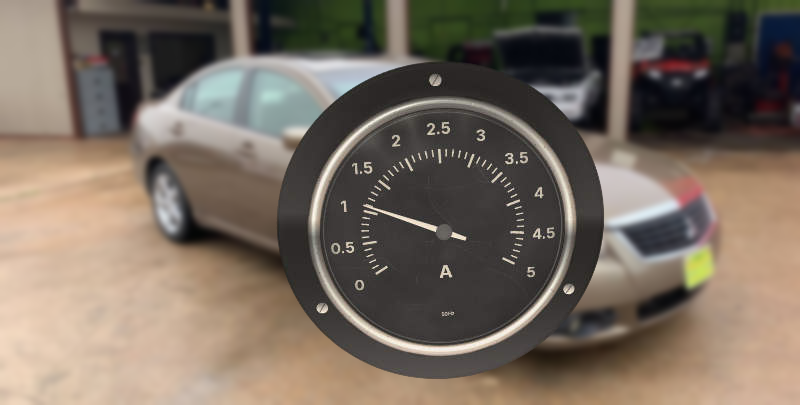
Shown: 1.1 A
